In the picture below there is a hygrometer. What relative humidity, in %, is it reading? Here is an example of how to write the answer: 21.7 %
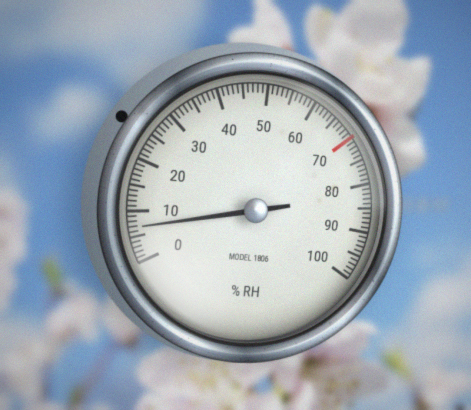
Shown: 7 %
